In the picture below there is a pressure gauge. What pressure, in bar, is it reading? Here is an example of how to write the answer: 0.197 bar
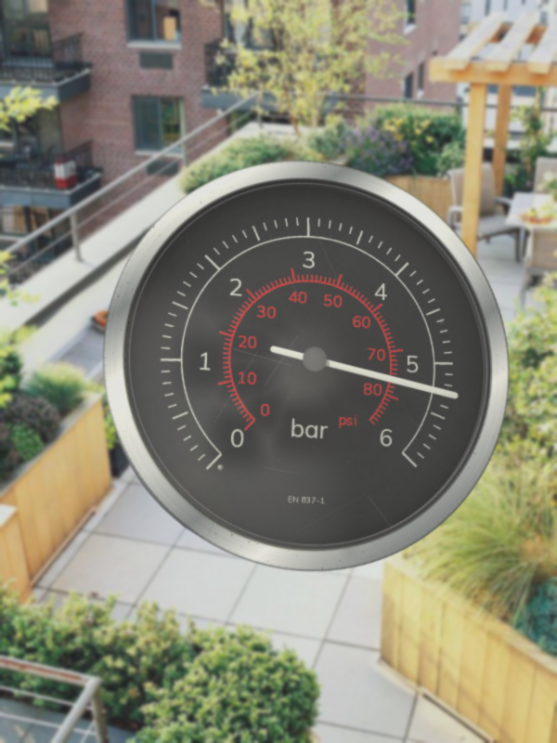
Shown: 5.3 bar
